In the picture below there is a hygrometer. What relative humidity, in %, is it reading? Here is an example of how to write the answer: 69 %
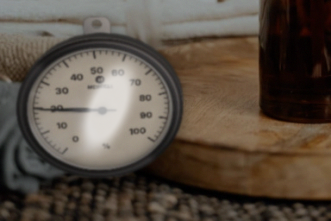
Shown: 20 %
